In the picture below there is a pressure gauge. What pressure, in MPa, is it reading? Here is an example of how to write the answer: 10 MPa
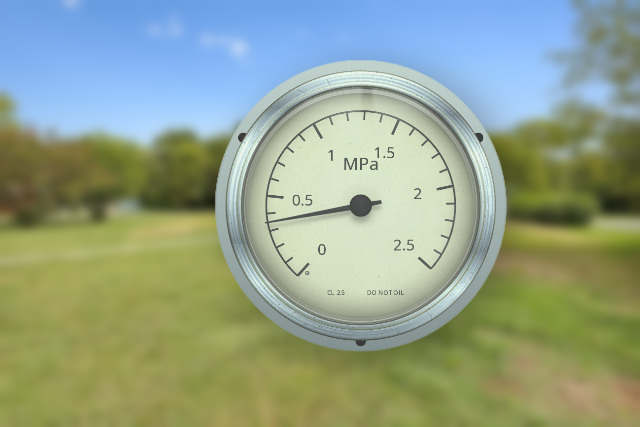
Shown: 0.35 MPa
